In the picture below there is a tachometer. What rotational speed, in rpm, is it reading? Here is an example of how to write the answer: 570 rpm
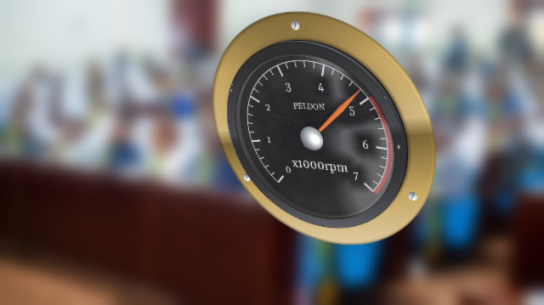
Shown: 4800 rpm
